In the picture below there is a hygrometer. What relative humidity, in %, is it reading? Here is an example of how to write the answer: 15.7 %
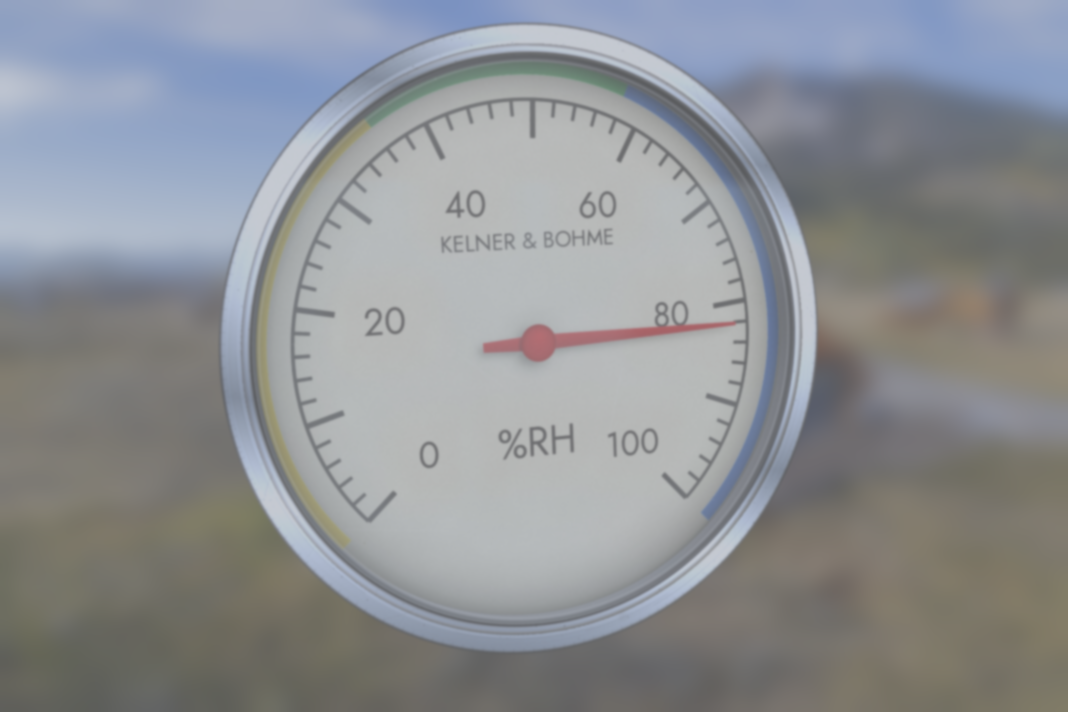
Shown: 82 %
